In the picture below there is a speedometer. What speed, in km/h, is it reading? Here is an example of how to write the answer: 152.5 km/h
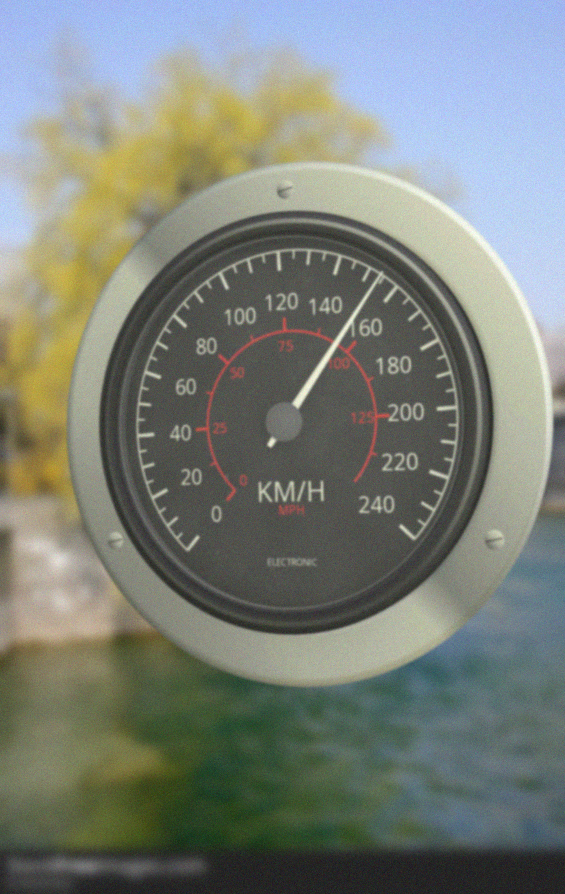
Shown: 155 km/h
